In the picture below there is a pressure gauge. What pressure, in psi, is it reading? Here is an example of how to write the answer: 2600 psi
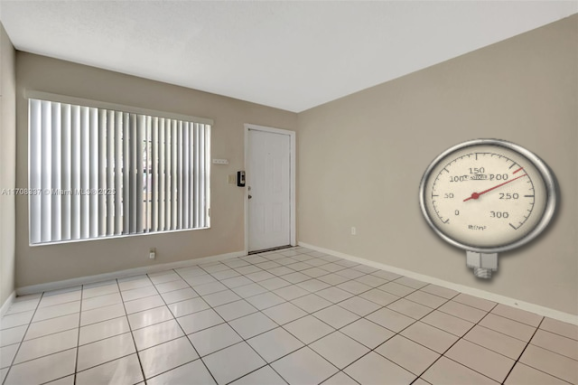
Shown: 220 psi
